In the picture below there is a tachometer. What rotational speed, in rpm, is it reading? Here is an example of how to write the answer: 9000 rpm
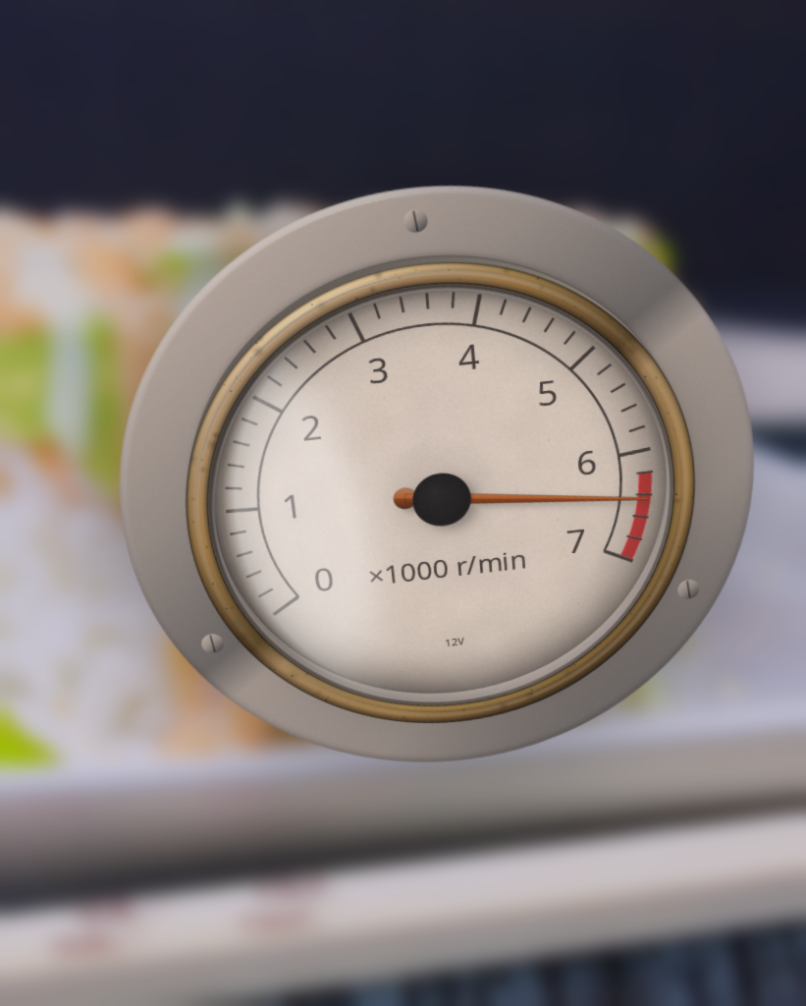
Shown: 6400 rpm
